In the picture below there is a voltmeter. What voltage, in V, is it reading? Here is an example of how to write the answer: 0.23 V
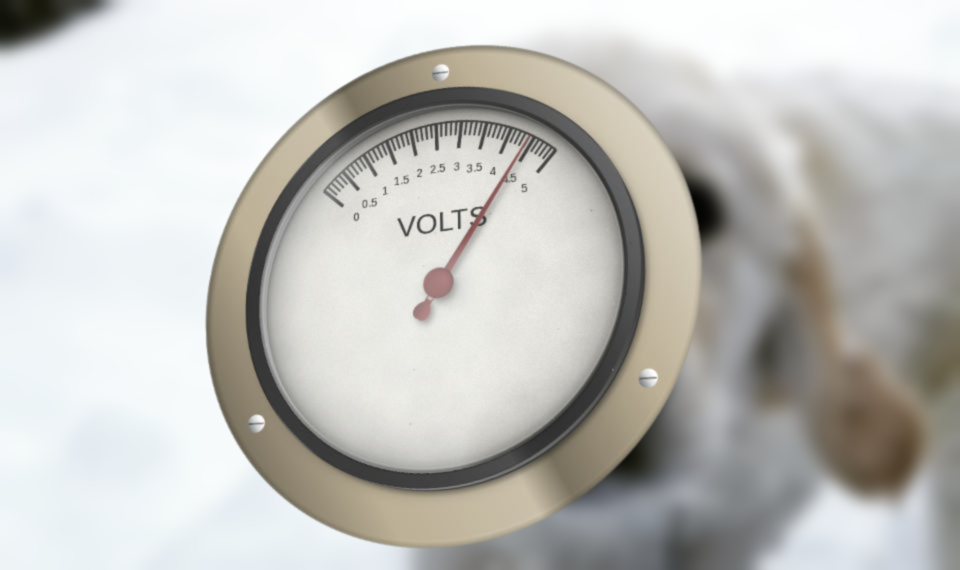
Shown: 4.5 V
